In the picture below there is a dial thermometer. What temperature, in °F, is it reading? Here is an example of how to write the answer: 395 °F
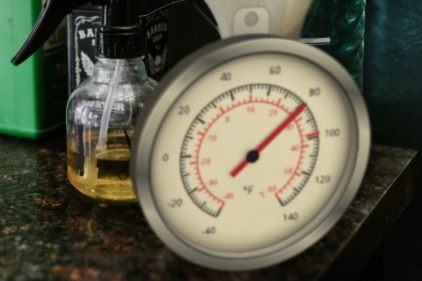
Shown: 80 °F
